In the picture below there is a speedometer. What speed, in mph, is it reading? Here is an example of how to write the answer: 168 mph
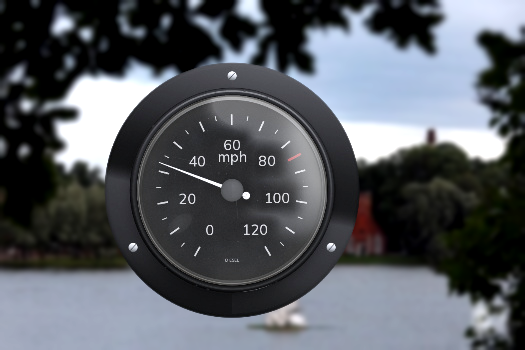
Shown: 32.5 mph
